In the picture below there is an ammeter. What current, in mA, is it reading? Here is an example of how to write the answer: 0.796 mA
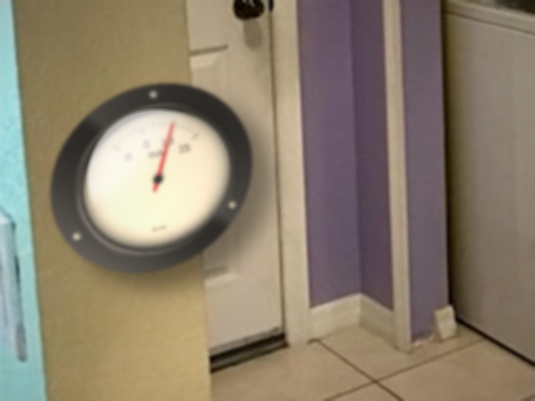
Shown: 10 mA
